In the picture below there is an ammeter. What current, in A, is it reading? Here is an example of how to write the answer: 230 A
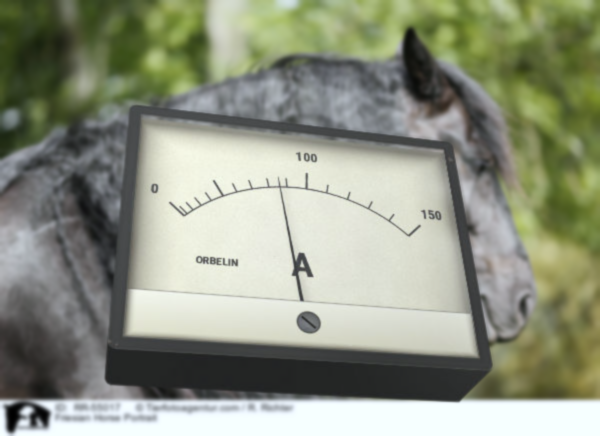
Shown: 85 A
